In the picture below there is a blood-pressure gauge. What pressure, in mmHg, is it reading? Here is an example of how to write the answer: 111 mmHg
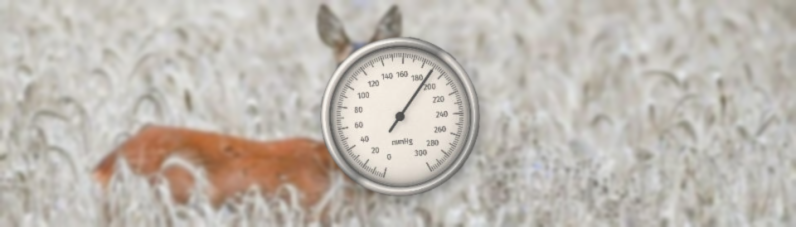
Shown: 190 mmHg
